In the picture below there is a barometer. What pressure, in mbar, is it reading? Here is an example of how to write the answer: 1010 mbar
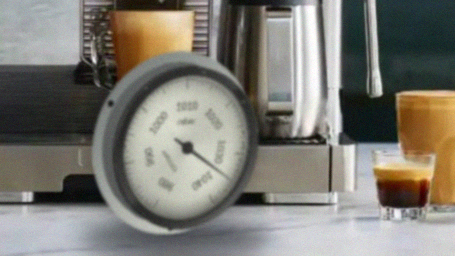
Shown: 1035 mbar
